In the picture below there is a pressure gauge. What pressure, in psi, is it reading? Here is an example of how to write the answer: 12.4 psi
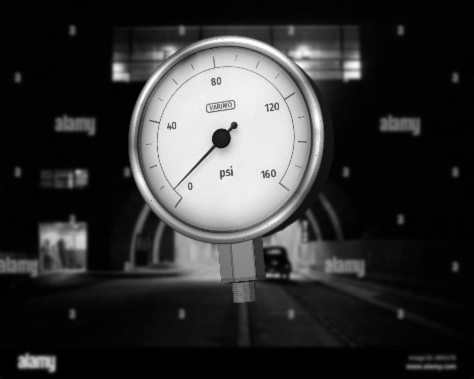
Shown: 5 psi
